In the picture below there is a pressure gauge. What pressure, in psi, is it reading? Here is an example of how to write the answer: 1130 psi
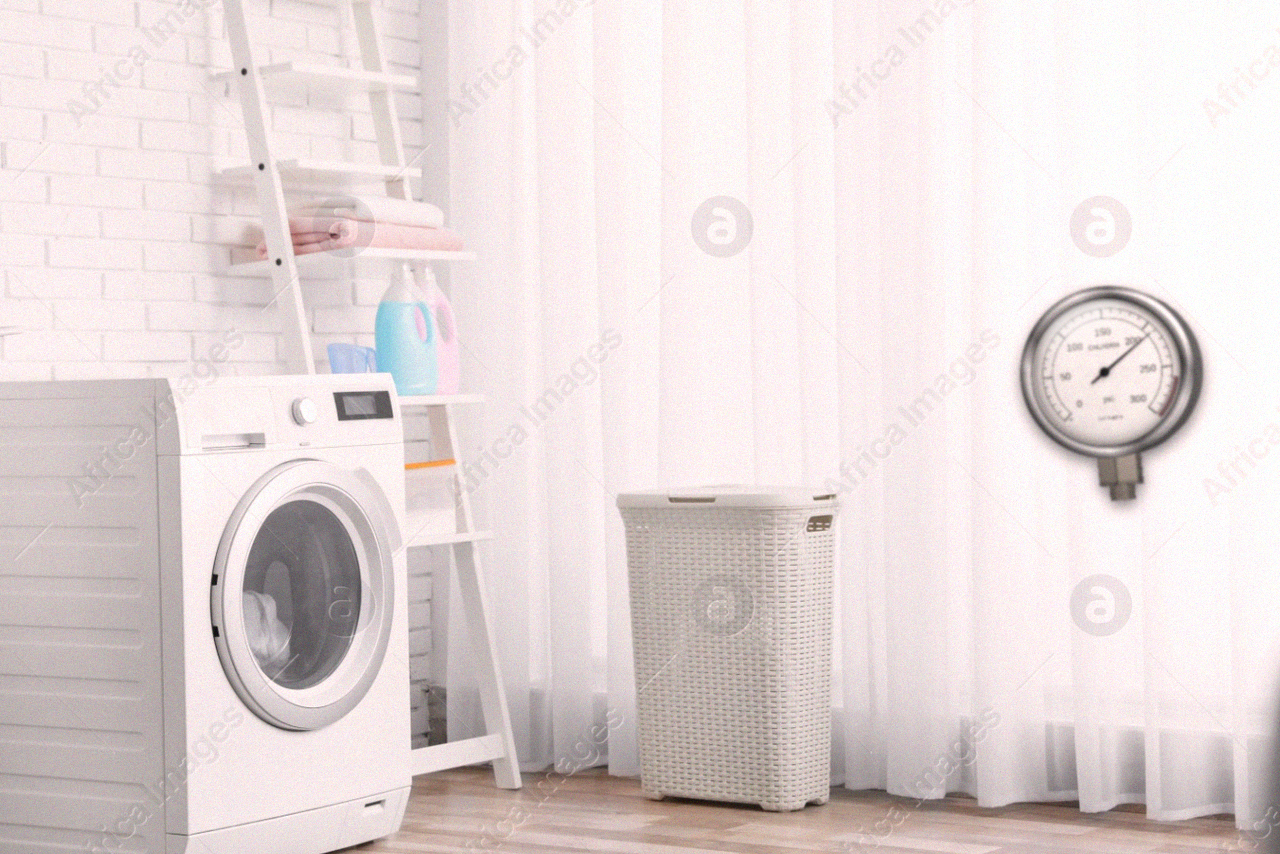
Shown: 210 psi
